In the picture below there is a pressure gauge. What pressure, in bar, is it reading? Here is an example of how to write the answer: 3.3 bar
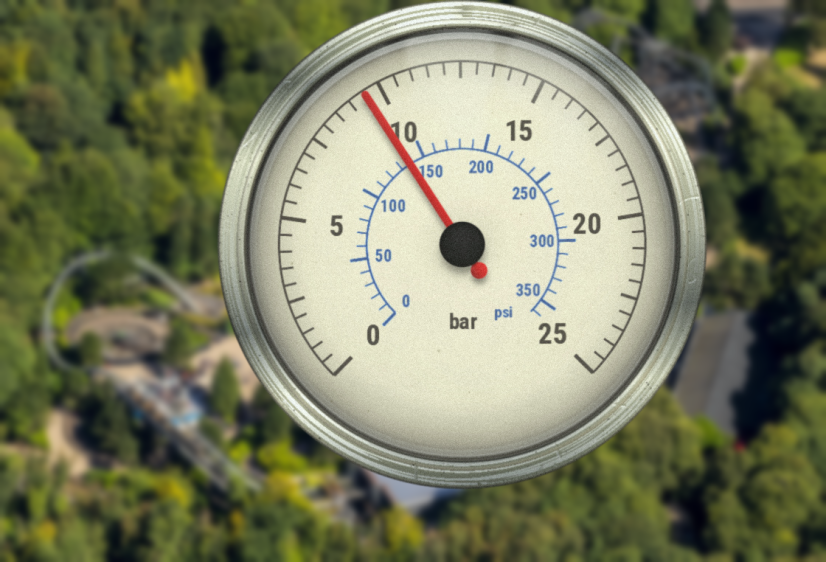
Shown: 9.5 bar
